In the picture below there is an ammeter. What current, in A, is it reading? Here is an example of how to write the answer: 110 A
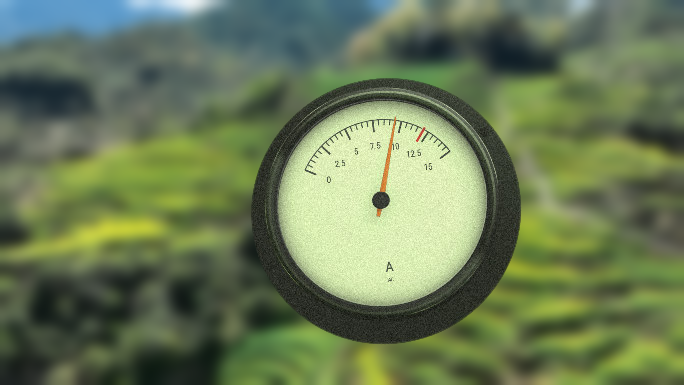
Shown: 9.5 A
